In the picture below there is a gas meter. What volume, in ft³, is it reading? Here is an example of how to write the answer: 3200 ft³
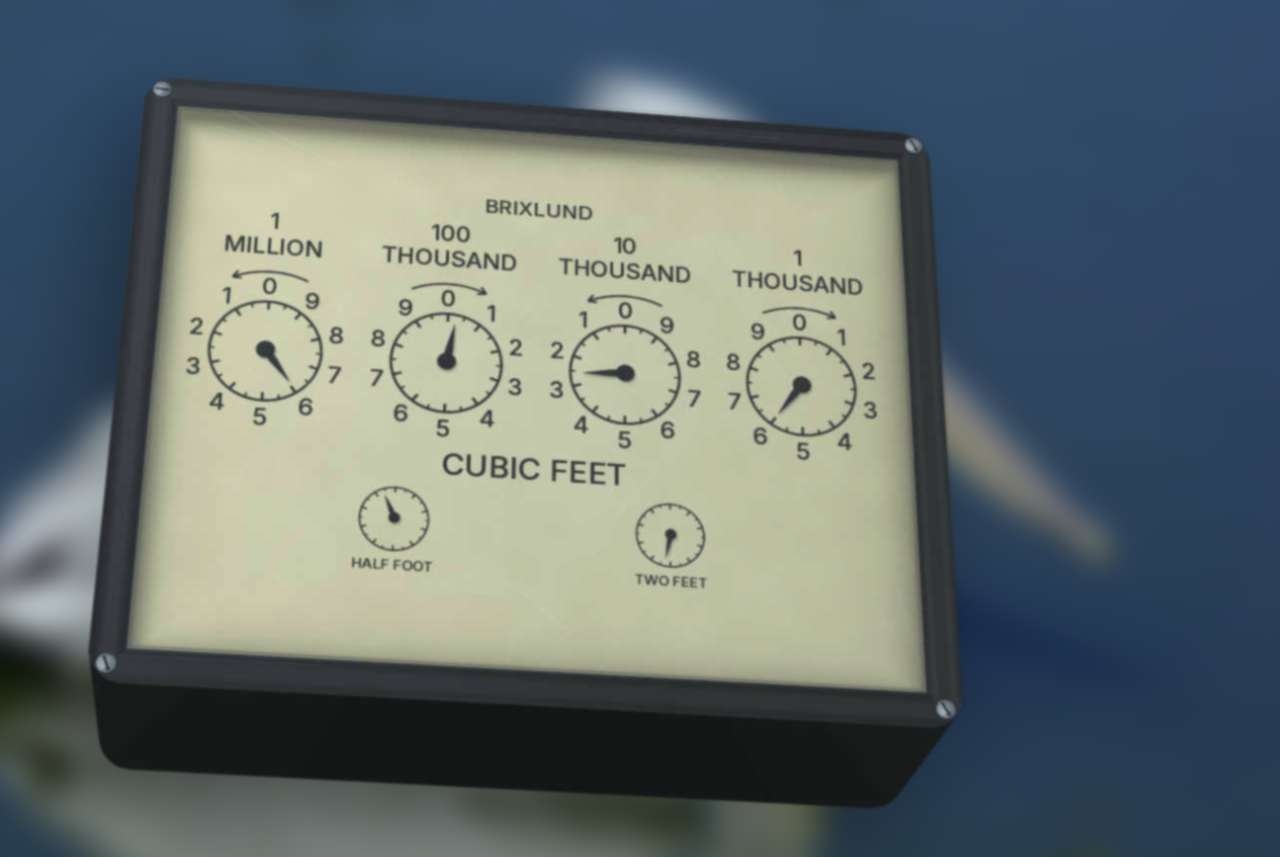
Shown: 602600 ft³
